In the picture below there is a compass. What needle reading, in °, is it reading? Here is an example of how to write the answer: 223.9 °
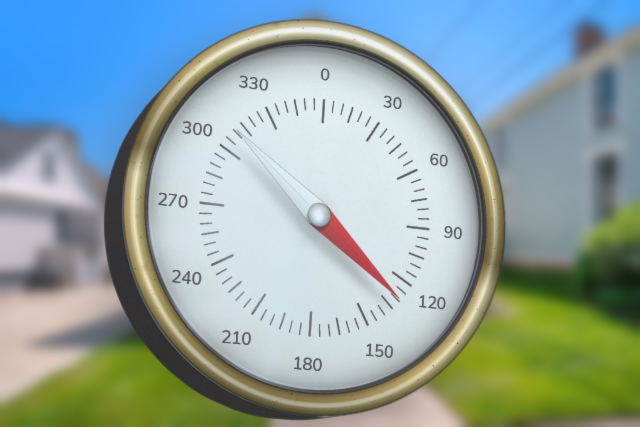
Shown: 130 °
